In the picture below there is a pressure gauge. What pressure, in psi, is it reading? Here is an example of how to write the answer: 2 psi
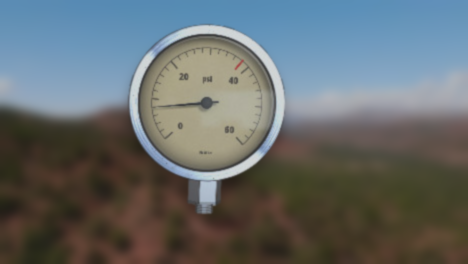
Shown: 8 psi
